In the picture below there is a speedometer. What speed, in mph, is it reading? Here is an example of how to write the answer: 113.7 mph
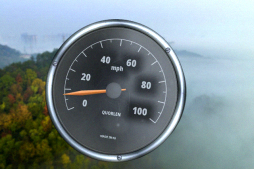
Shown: 7.5 mph
